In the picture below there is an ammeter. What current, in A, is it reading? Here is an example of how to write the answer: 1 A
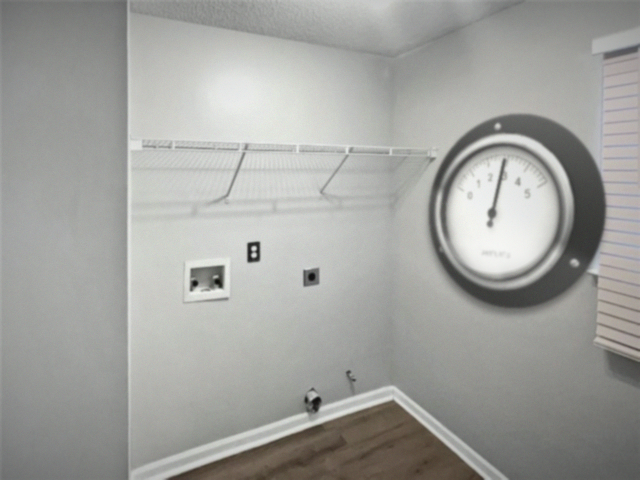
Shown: 3 A
